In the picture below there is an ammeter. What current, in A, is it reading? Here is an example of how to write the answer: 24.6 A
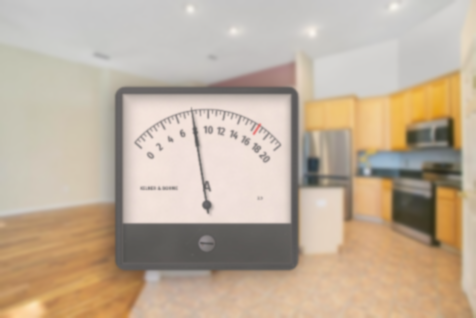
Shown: 8 A
